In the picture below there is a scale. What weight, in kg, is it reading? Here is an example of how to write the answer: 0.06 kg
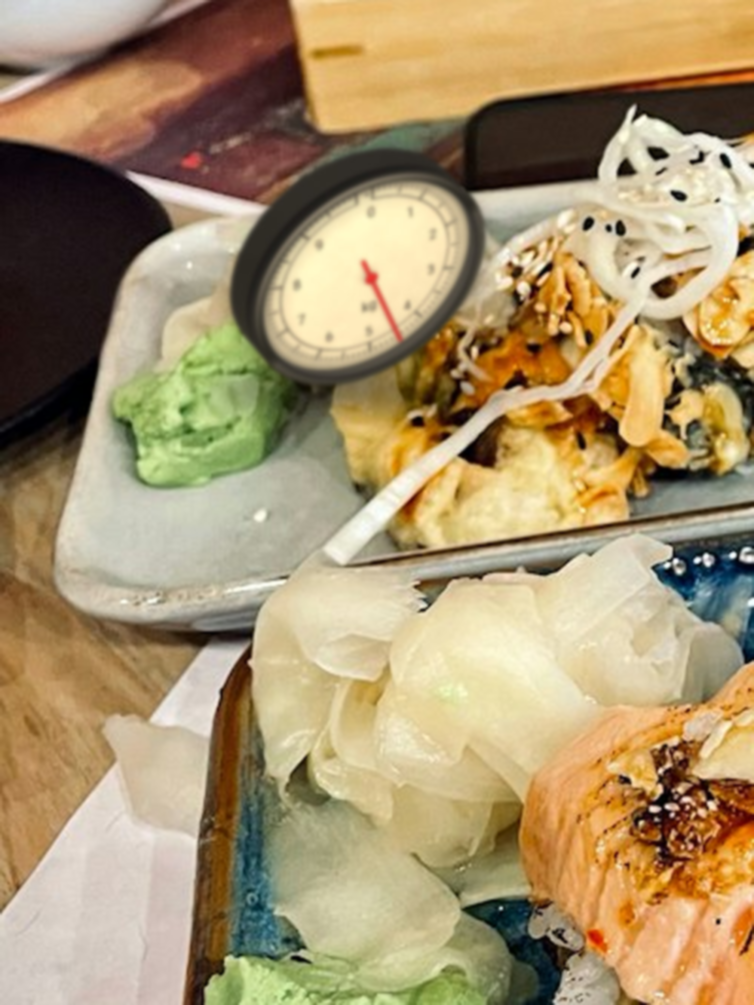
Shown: 4.5 kg
